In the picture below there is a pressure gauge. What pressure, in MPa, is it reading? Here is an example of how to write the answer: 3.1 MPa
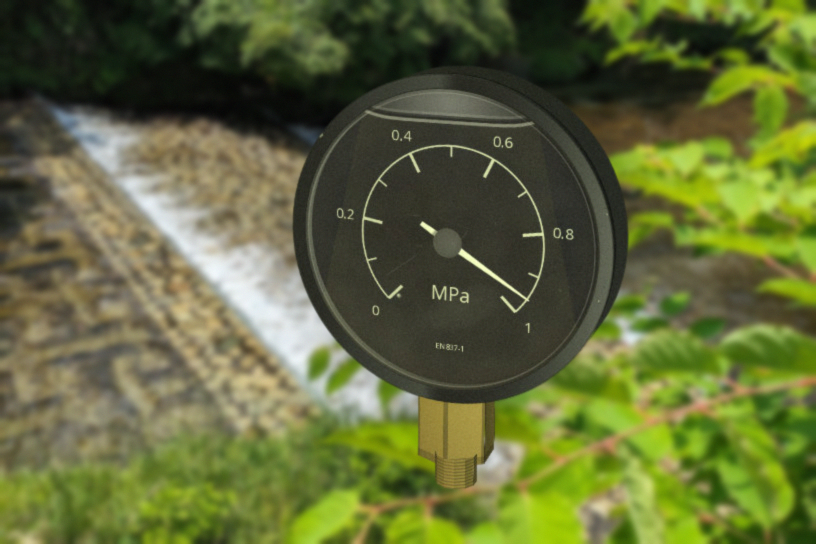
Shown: 0.95 MPa
